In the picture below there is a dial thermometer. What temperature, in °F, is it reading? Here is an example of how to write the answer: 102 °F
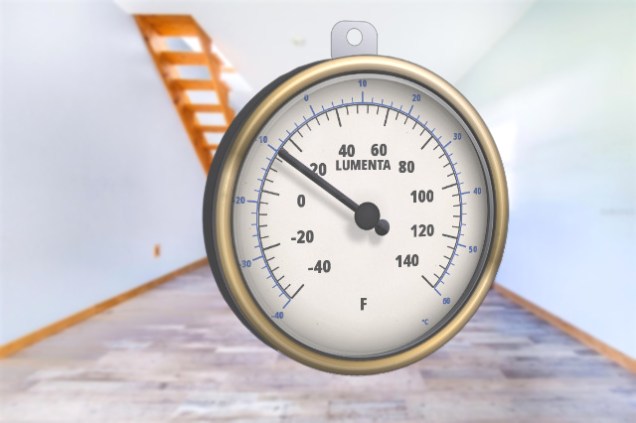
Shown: 14 °F
